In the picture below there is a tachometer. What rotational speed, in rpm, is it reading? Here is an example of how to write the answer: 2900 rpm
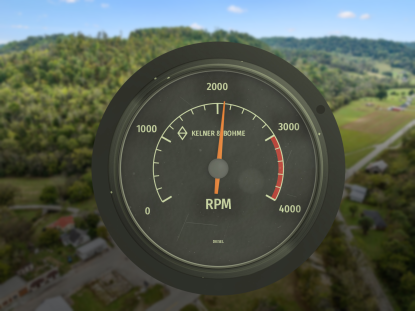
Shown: 2100 rpm
